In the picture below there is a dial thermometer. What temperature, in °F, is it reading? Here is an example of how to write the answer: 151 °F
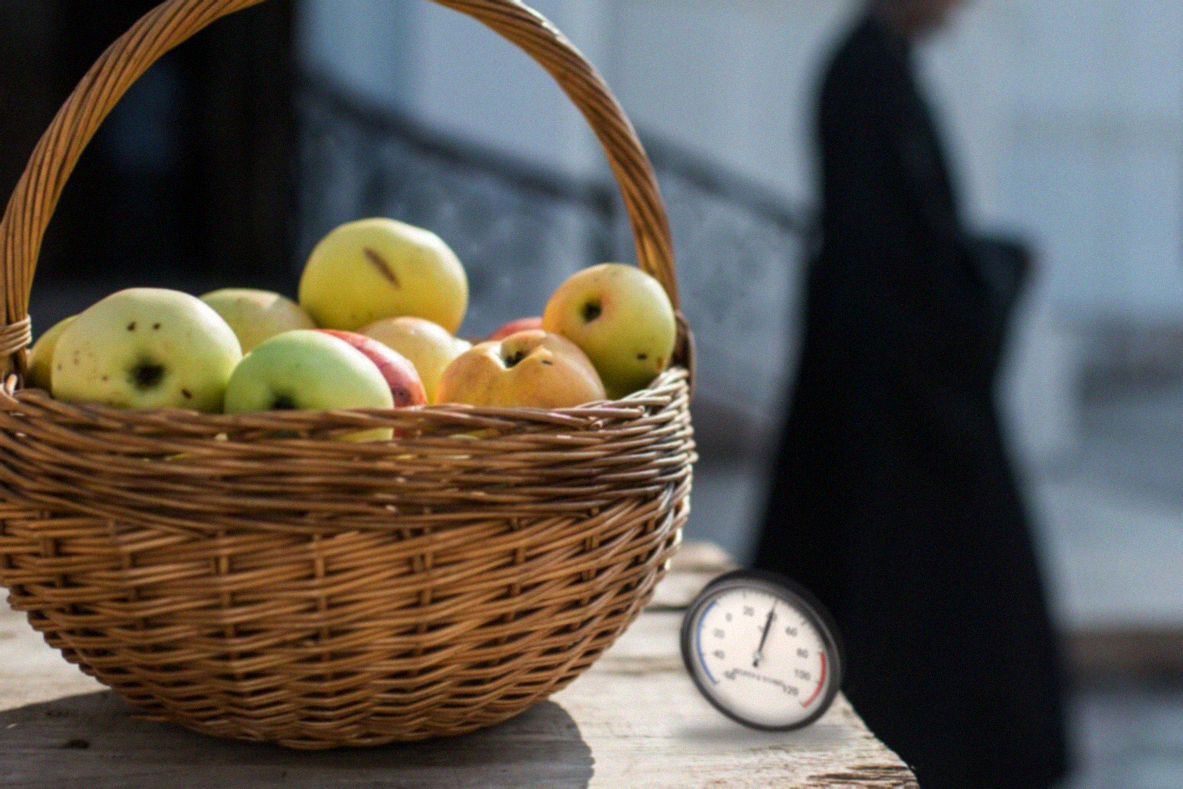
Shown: 40 °F
